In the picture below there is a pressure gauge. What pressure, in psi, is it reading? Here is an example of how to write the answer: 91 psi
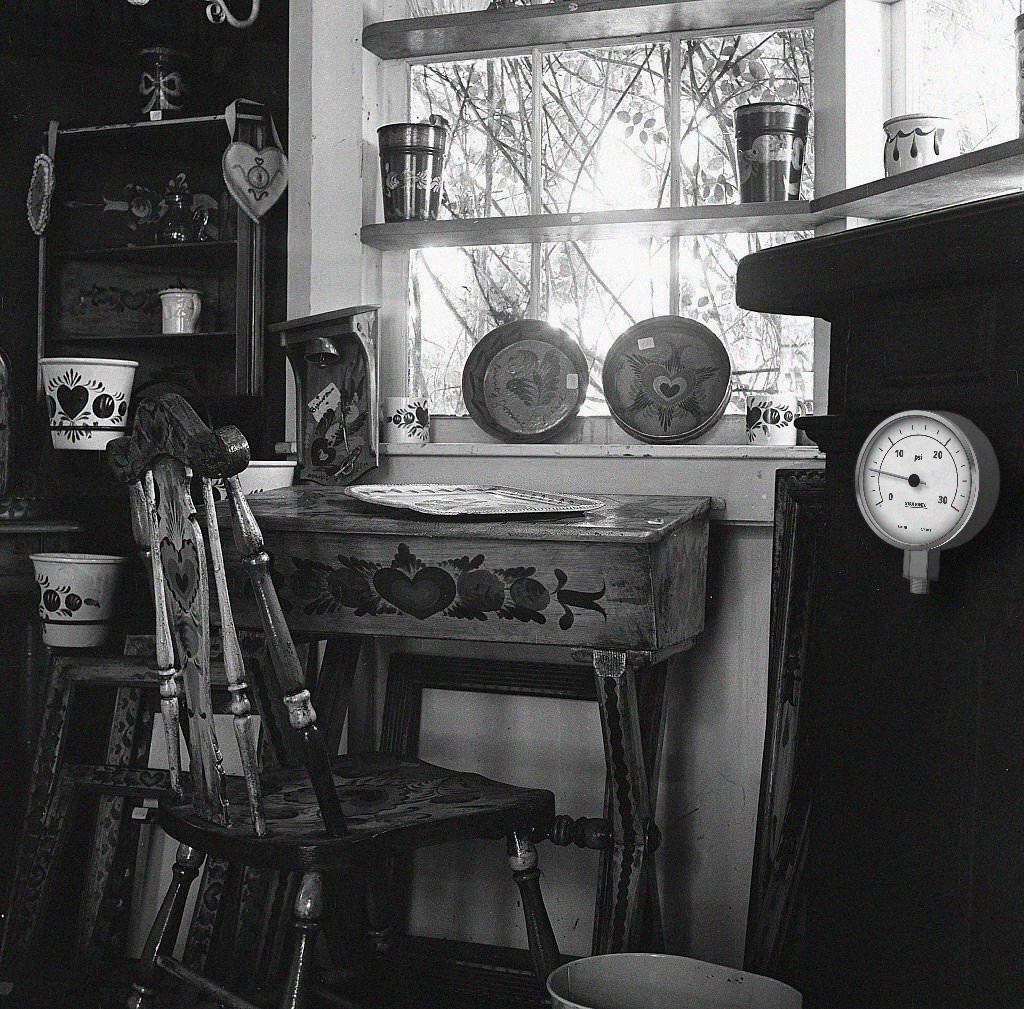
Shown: 5 psi
